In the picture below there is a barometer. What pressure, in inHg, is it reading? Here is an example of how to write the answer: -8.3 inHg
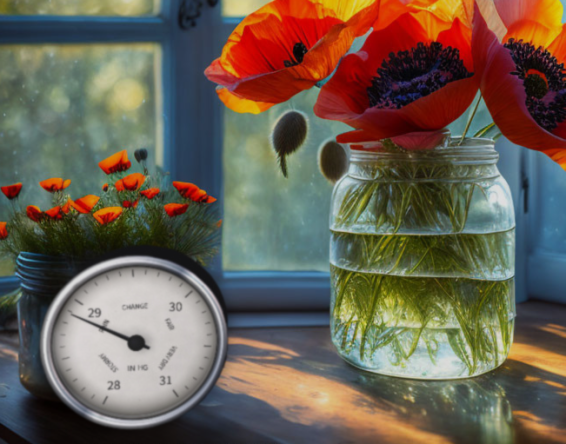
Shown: 28.9 inHg
